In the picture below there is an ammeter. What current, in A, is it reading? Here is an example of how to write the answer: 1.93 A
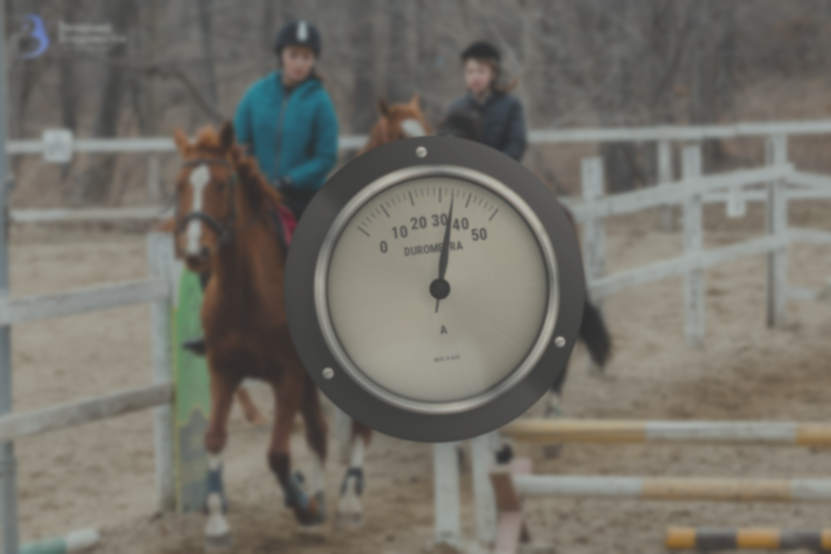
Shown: 34 A
